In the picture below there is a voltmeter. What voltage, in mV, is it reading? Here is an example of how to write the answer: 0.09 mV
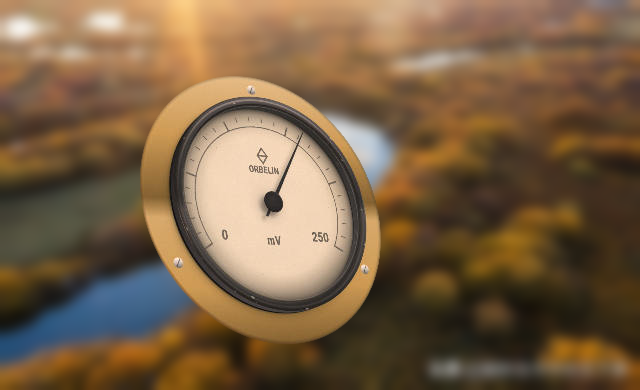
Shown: 160 mV
